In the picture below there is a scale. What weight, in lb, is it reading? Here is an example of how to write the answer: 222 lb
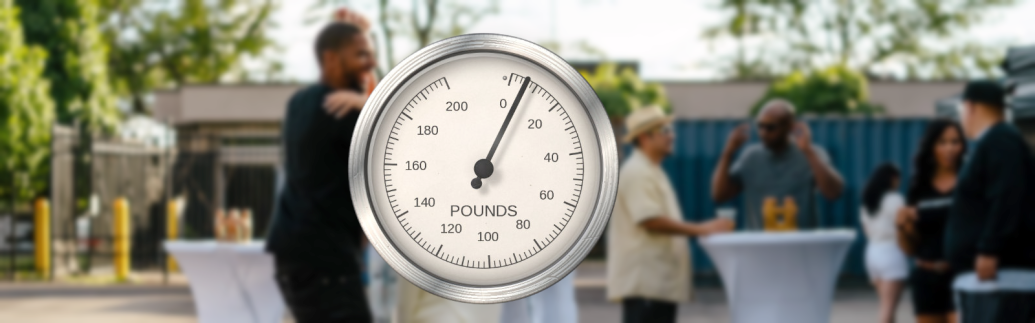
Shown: 6 lb
